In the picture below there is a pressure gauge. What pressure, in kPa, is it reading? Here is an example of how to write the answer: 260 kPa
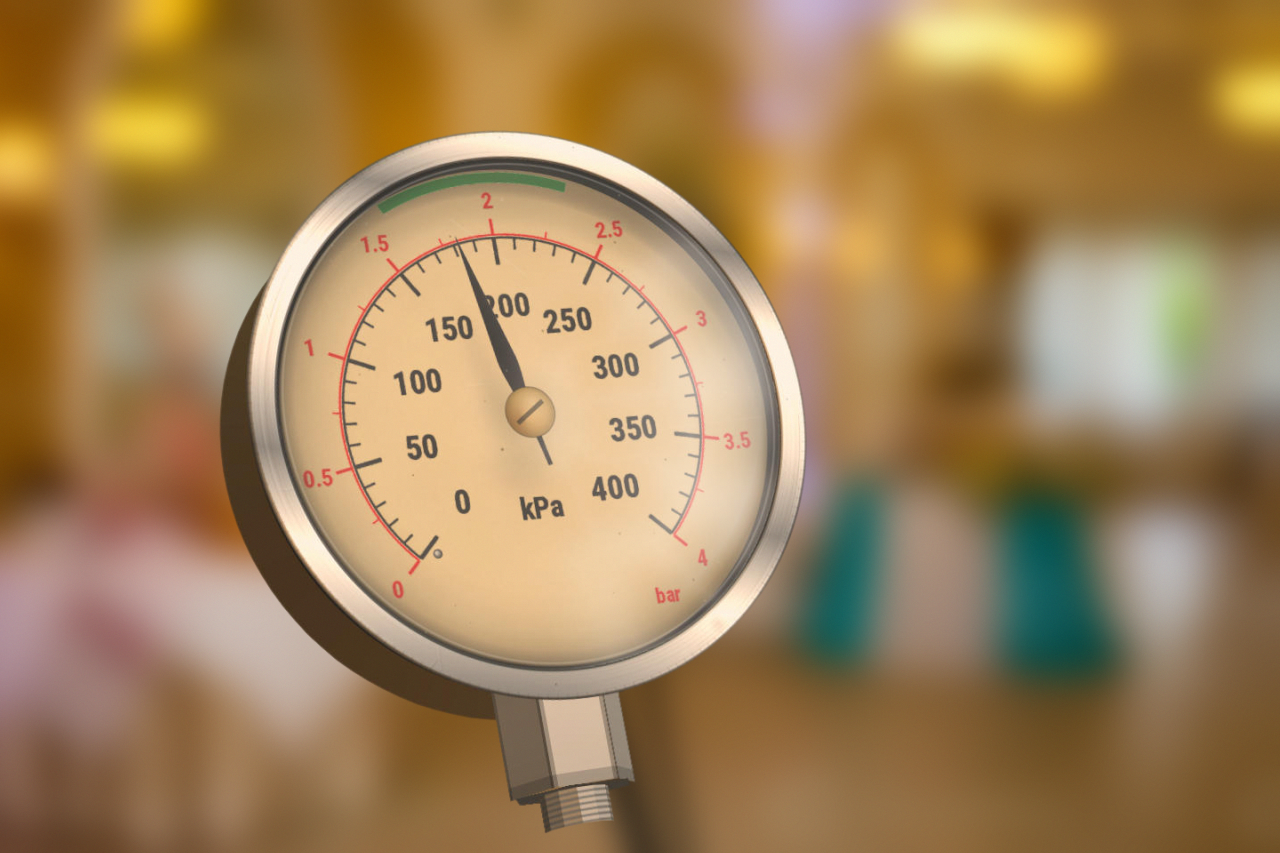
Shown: 180 kPa
